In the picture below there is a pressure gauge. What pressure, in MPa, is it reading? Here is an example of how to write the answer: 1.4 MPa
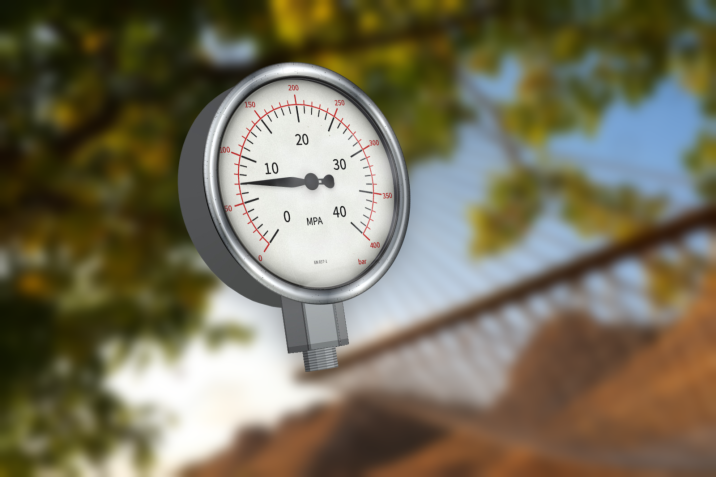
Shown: 7 MPa
